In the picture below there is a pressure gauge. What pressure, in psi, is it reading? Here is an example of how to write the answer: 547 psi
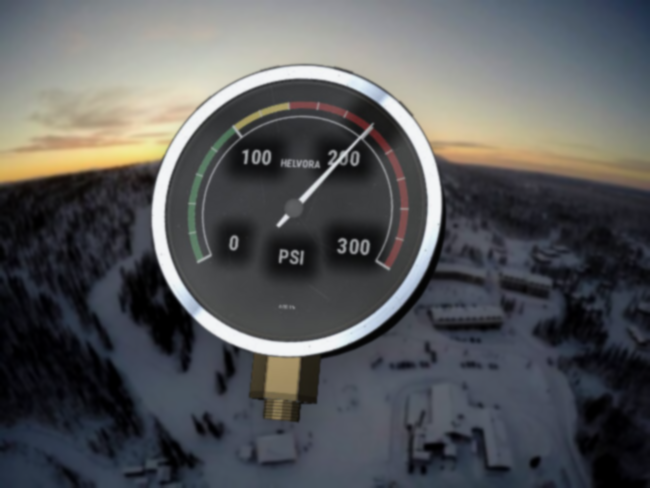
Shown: 200 psi
